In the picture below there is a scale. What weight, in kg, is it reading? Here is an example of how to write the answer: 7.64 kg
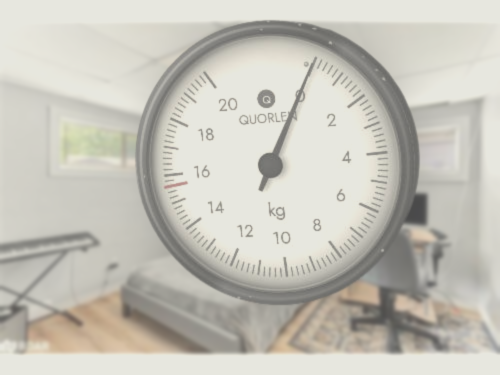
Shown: 0 kg
